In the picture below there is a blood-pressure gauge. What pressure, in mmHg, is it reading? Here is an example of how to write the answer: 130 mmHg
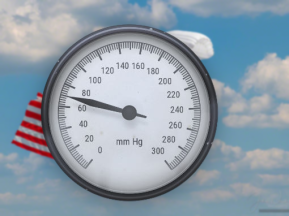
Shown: 70 mmHg
